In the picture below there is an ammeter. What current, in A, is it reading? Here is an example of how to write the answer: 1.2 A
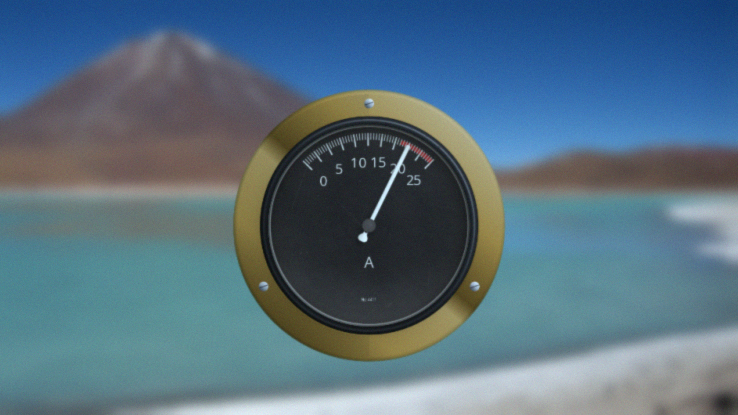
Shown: 20 A
